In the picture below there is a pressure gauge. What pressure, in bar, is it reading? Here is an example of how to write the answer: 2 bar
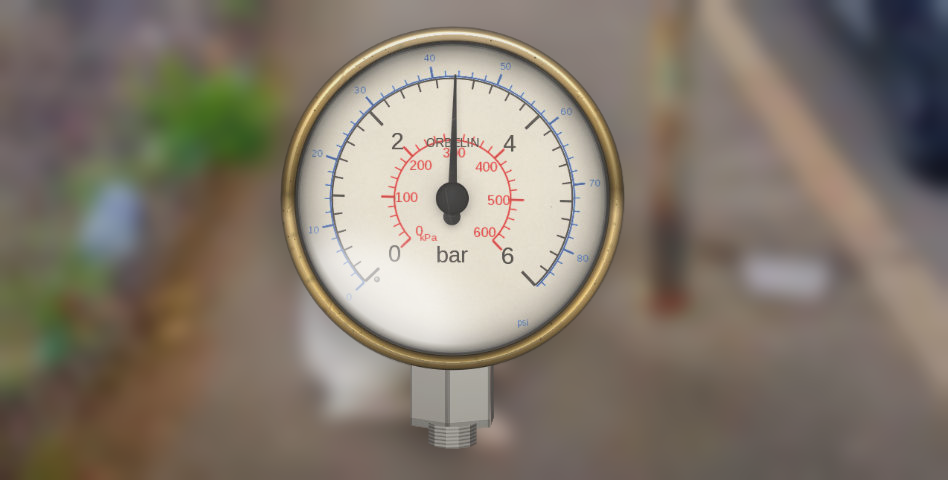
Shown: 3 bar
